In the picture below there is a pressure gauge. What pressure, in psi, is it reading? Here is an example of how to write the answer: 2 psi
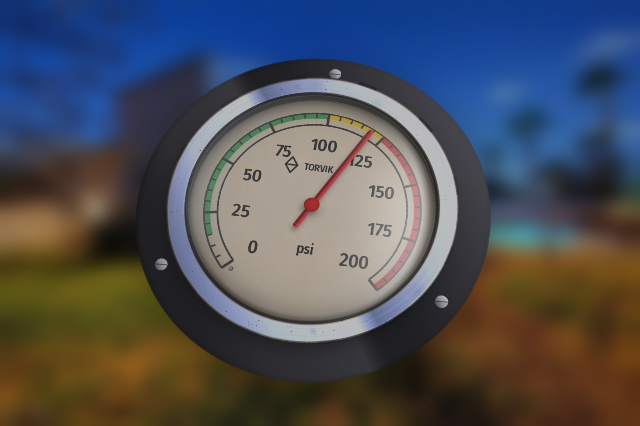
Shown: 120 psi
